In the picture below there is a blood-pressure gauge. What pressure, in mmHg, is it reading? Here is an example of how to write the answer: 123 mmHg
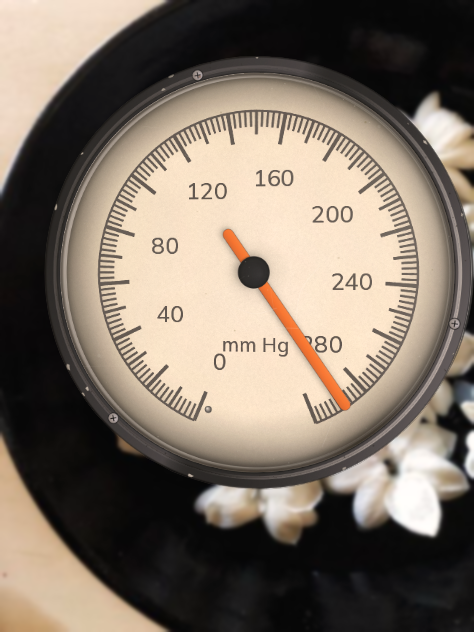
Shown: 288 mmHg
